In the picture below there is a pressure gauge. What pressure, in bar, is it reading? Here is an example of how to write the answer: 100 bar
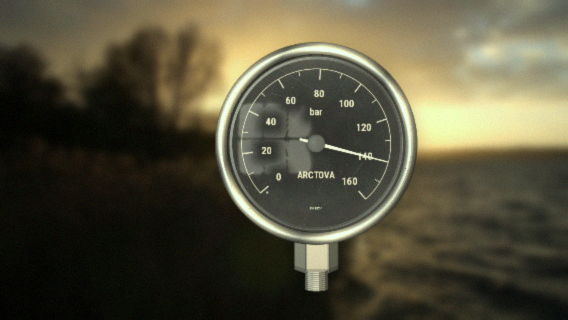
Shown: 140 bar
